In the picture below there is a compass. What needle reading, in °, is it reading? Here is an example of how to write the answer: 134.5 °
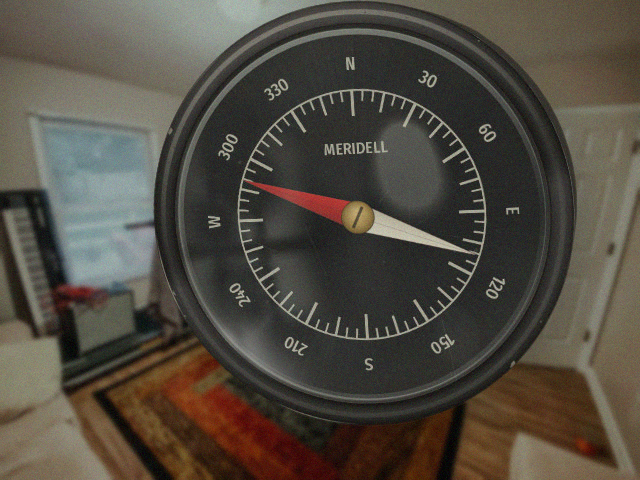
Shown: 290 °
